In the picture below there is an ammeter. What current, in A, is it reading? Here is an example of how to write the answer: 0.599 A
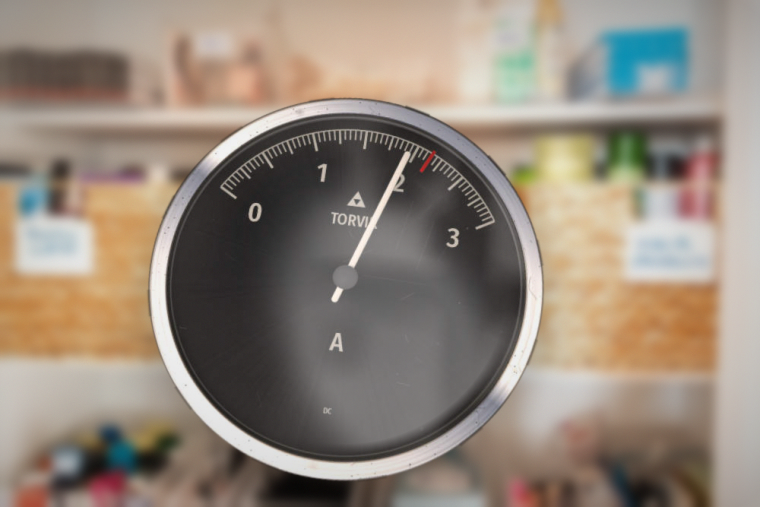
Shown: 1.95 A
